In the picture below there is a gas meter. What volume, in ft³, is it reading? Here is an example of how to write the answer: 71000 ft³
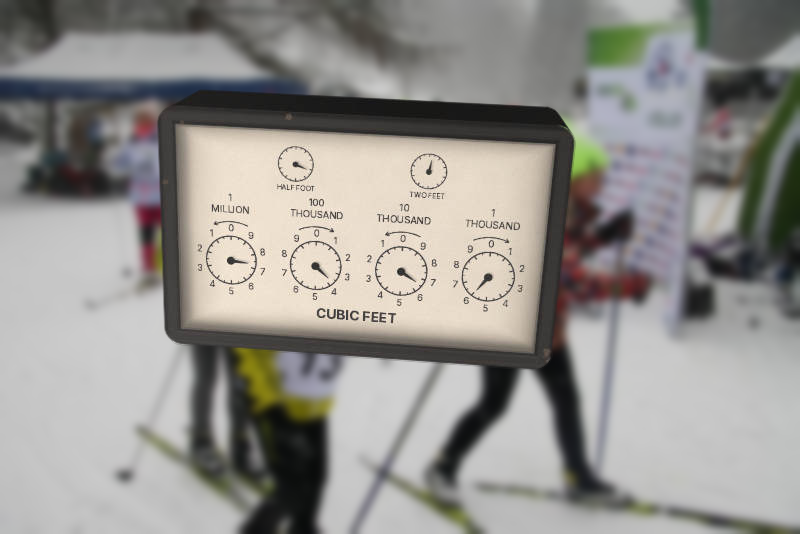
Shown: 736600 ft³
